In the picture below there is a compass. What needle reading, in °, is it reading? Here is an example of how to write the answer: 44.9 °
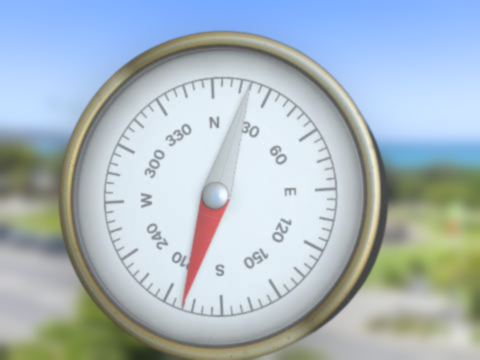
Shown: 200 °
